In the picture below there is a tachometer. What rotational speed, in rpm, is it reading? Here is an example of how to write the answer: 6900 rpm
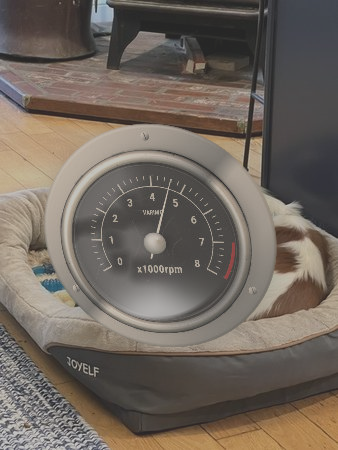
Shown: 4600 rpm
